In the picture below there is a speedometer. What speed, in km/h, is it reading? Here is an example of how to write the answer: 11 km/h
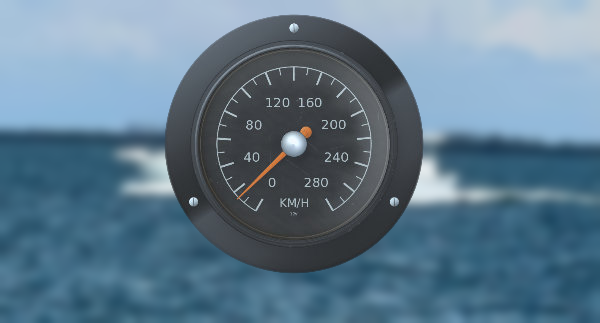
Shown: 15 km/h
